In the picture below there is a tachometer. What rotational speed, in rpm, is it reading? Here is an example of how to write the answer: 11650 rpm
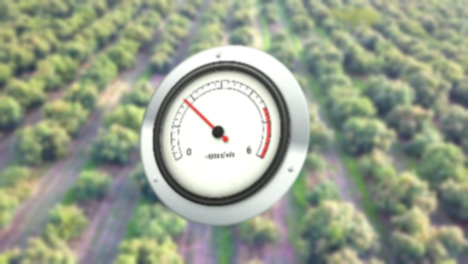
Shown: 1800 rpm
